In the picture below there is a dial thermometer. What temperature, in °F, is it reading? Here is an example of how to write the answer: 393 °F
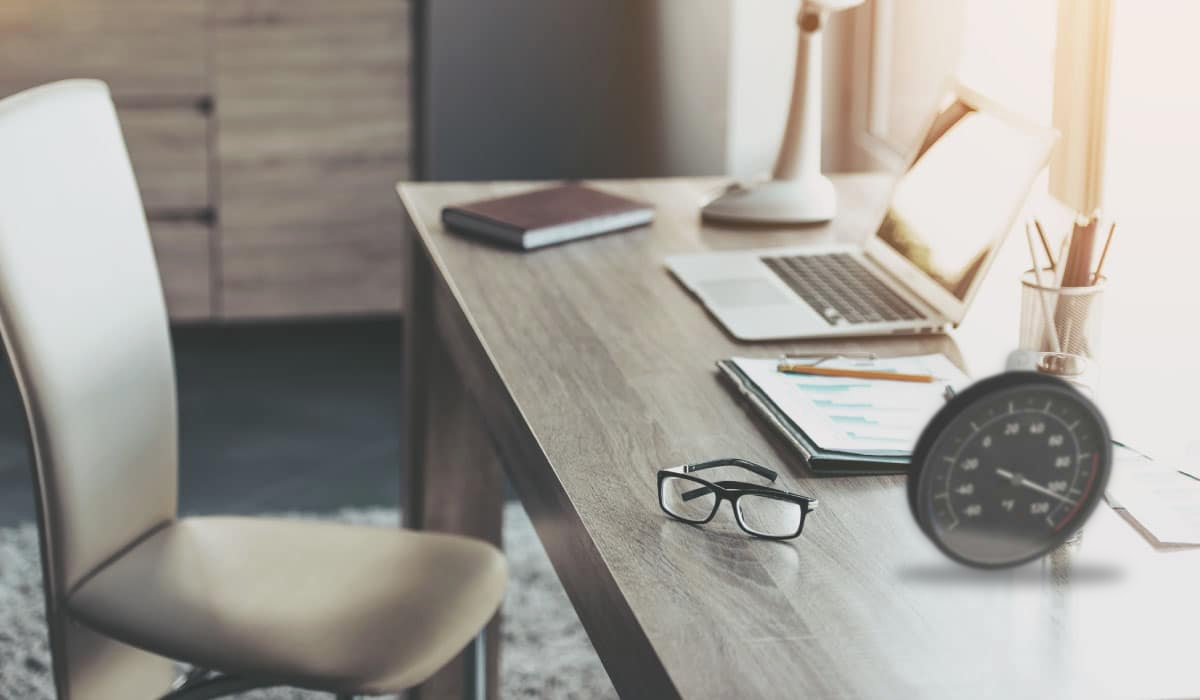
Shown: 105 °F
